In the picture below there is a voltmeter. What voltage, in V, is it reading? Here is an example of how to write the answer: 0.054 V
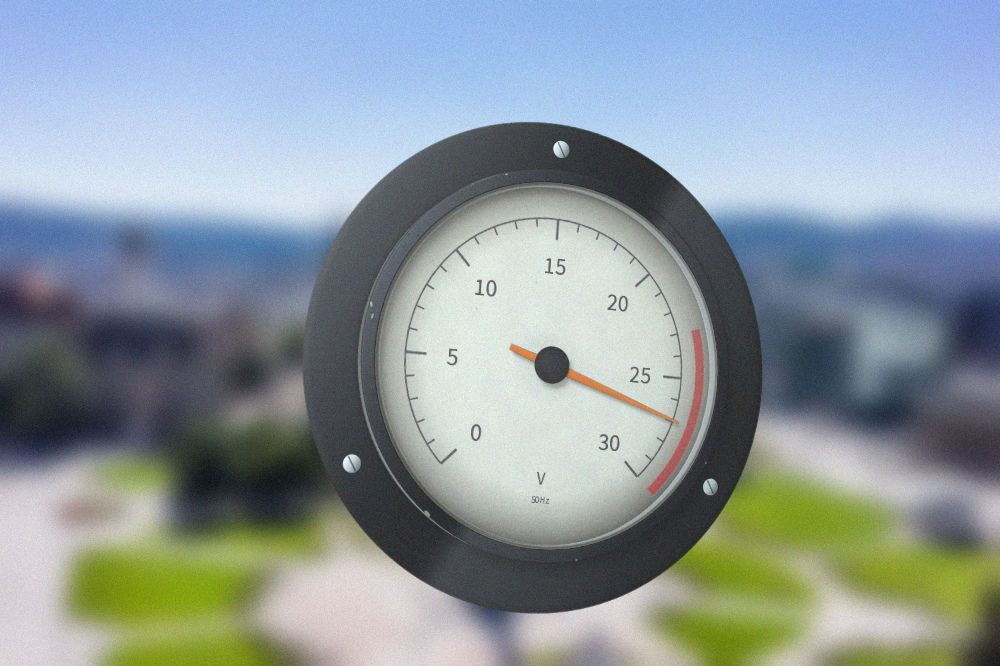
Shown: 27 V
